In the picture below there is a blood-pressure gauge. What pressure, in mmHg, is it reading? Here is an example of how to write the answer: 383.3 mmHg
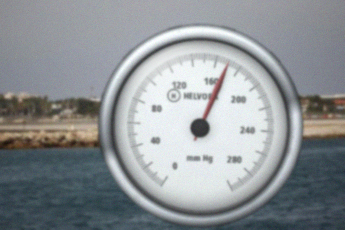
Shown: 170 mmHg
